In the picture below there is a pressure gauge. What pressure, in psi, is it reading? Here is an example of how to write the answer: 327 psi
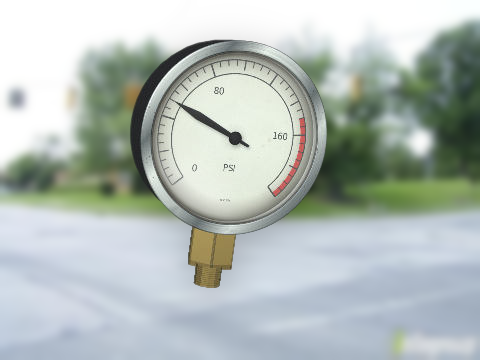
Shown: 50 psi
